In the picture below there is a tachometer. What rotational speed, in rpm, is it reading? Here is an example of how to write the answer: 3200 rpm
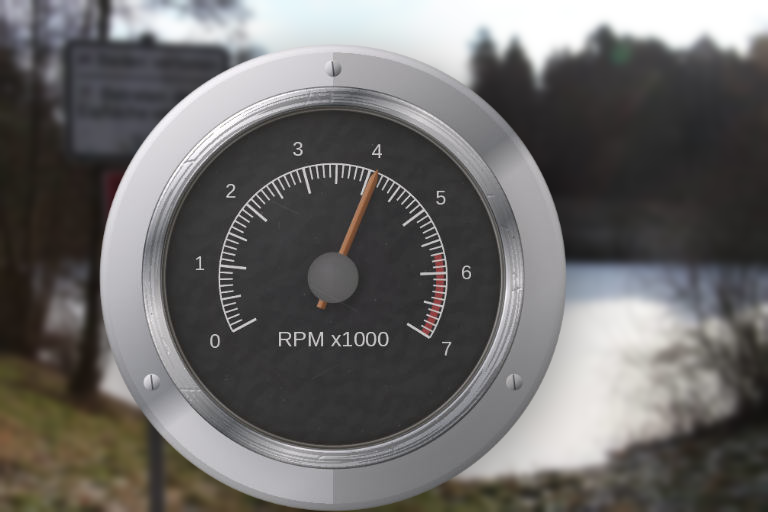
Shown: 4100 rpm
